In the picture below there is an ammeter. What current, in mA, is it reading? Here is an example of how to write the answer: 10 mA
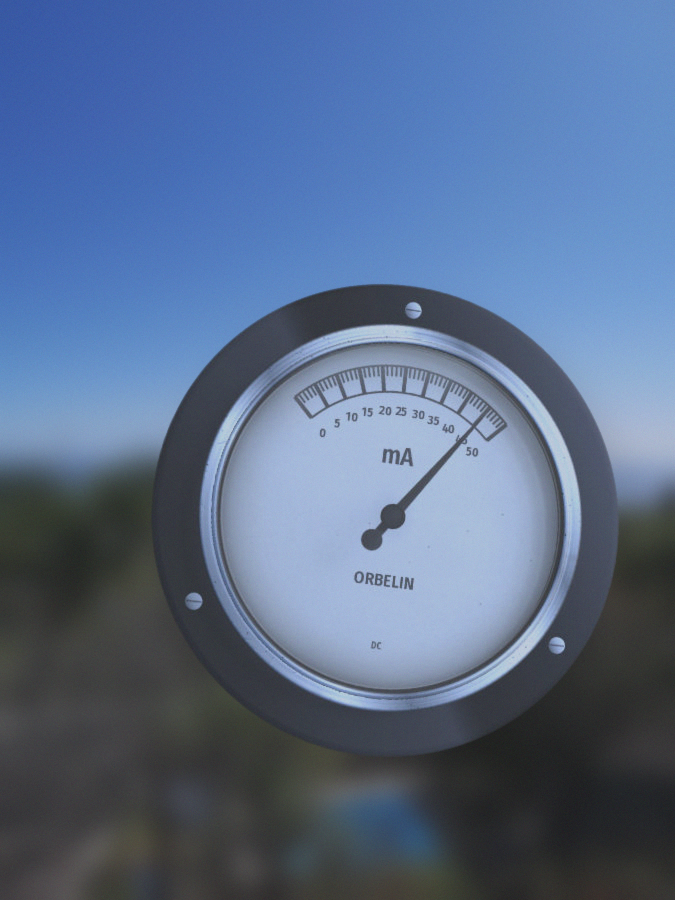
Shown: 45 mA
